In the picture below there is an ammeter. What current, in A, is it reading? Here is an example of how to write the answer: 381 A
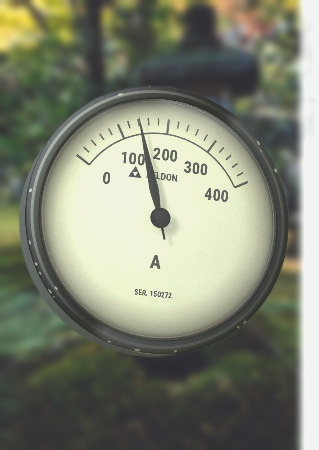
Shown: 140 A
